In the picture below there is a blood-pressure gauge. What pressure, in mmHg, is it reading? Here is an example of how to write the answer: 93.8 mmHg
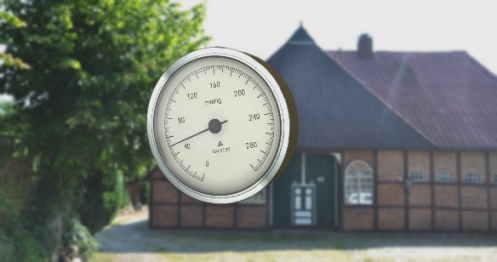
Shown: 50 mmHg
